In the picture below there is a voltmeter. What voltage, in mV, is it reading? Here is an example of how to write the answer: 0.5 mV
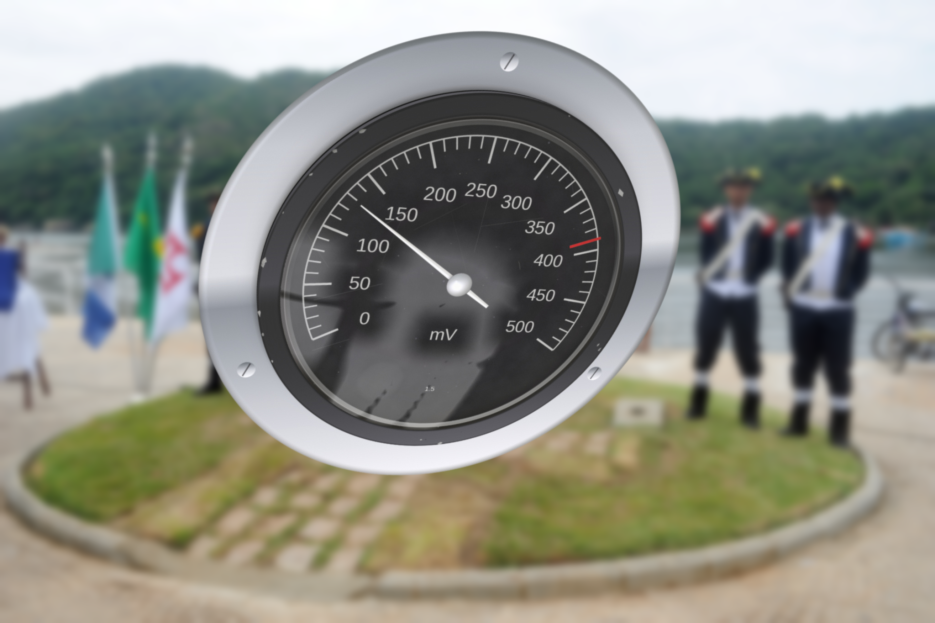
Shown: 130 mV
